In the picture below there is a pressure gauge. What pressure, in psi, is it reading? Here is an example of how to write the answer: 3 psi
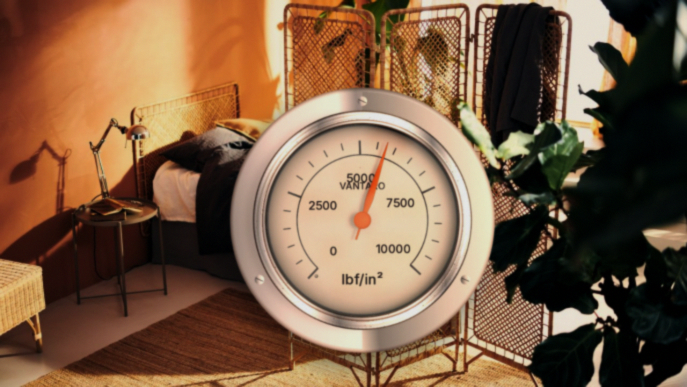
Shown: 5750 psi
